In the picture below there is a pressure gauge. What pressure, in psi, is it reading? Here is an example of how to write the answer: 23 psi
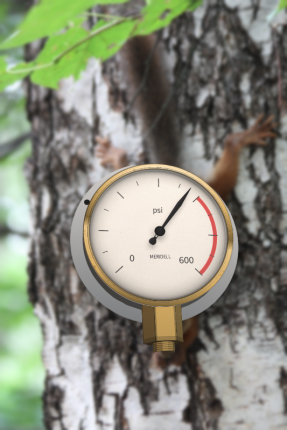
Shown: 375 psi
